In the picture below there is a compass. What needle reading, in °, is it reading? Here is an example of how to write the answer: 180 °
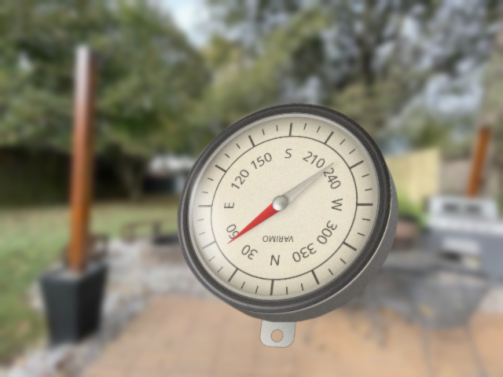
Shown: 50 °
